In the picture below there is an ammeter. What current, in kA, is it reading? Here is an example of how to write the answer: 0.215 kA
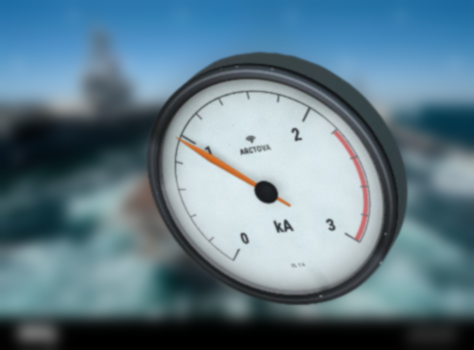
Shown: 1 kA
